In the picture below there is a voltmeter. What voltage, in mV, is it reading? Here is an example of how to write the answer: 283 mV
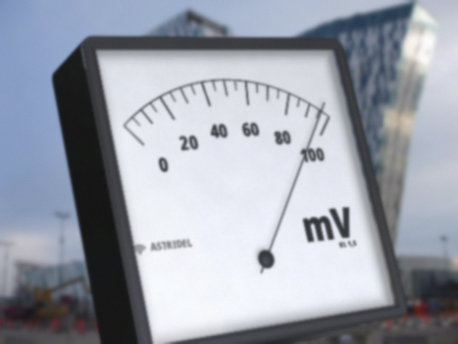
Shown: 95 mV
